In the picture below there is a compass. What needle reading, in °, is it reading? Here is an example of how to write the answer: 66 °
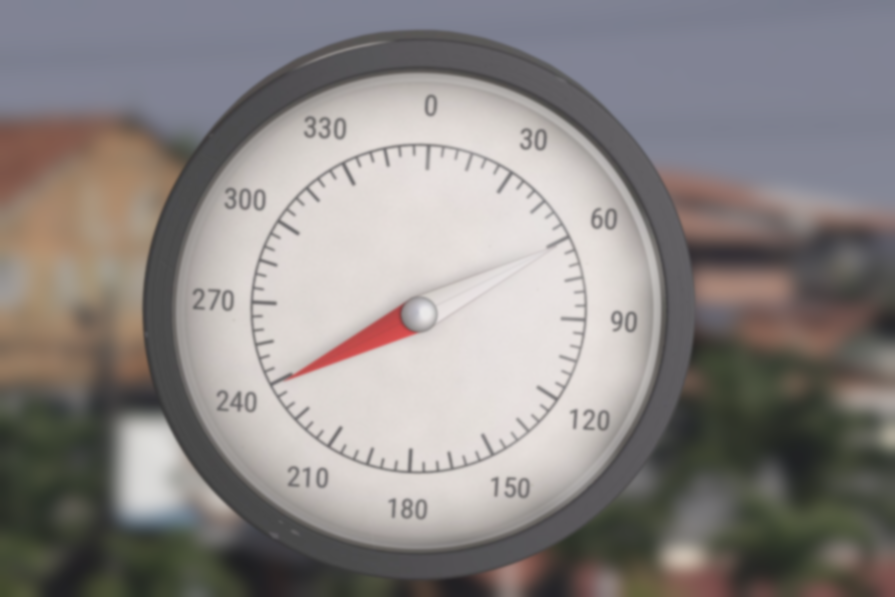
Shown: 240 °
